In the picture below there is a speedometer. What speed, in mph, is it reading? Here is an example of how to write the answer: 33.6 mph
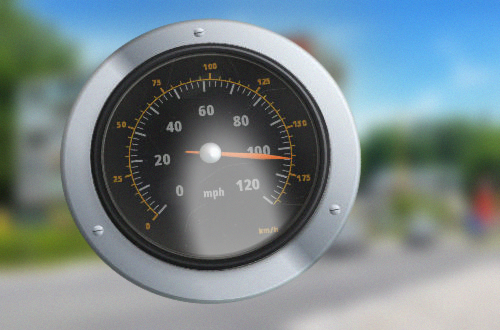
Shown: 104 mph
